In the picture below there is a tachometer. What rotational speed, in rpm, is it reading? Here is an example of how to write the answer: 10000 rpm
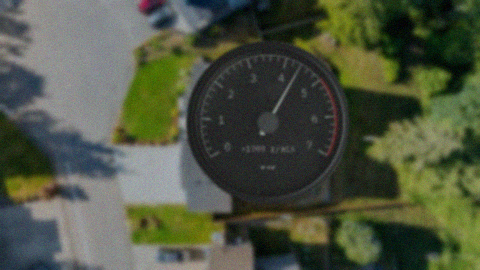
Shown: 4400 rpm
